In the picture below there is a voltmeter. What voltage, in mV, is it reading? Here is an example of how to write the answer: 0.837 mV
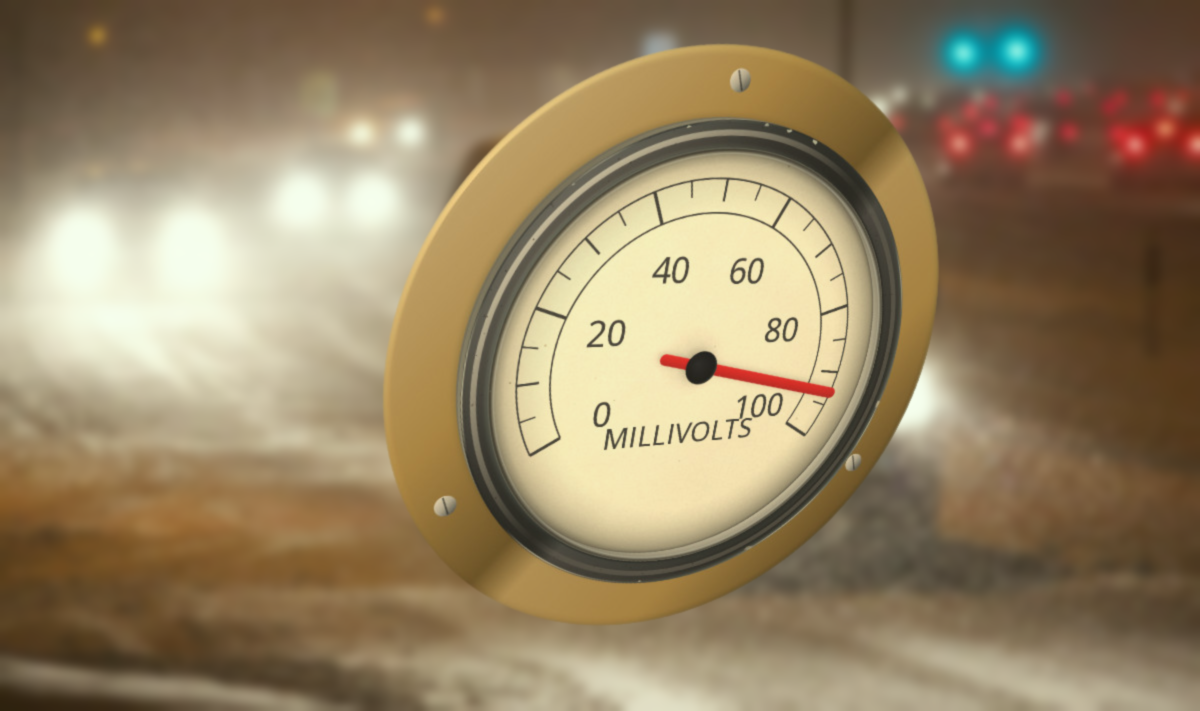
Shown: 92.5 mV
